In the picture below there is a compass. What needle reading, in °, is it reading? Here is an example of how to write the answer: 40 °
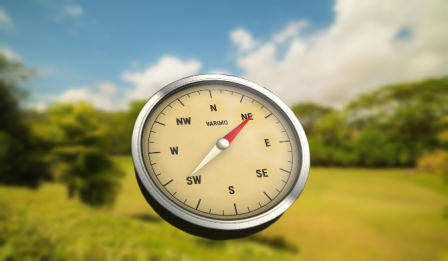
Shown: 50 °
